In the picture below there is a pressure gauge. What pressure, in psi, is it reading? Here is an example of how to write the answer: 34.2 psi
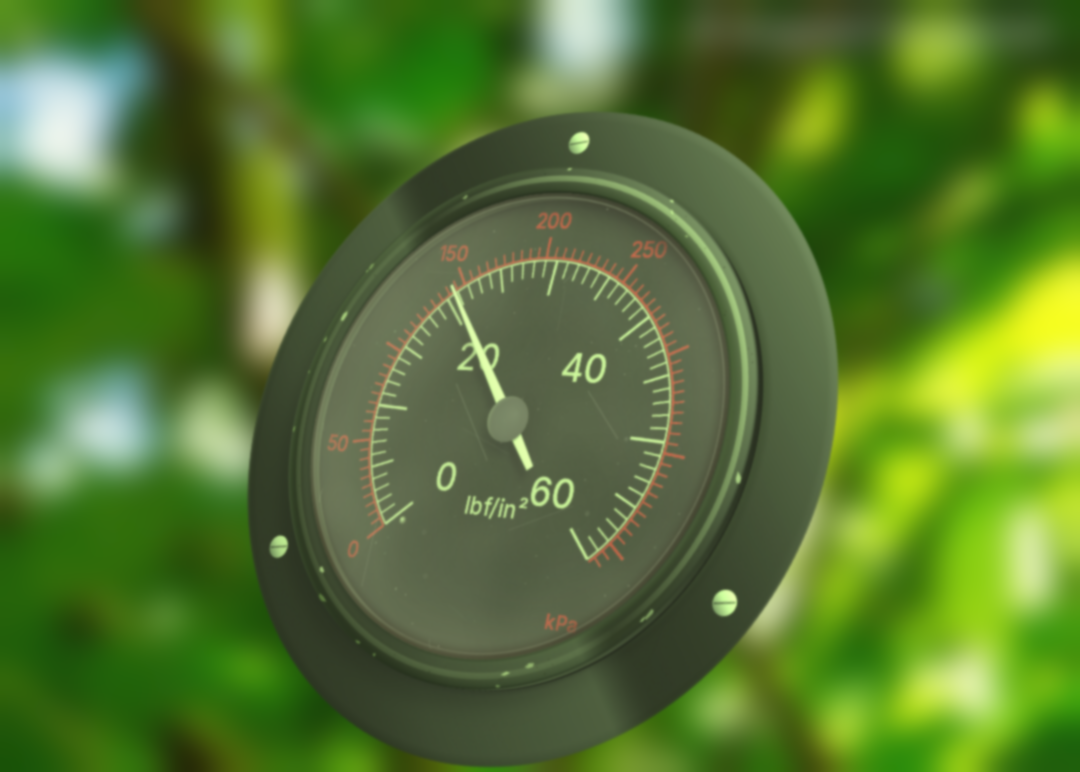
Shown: 21 psi
